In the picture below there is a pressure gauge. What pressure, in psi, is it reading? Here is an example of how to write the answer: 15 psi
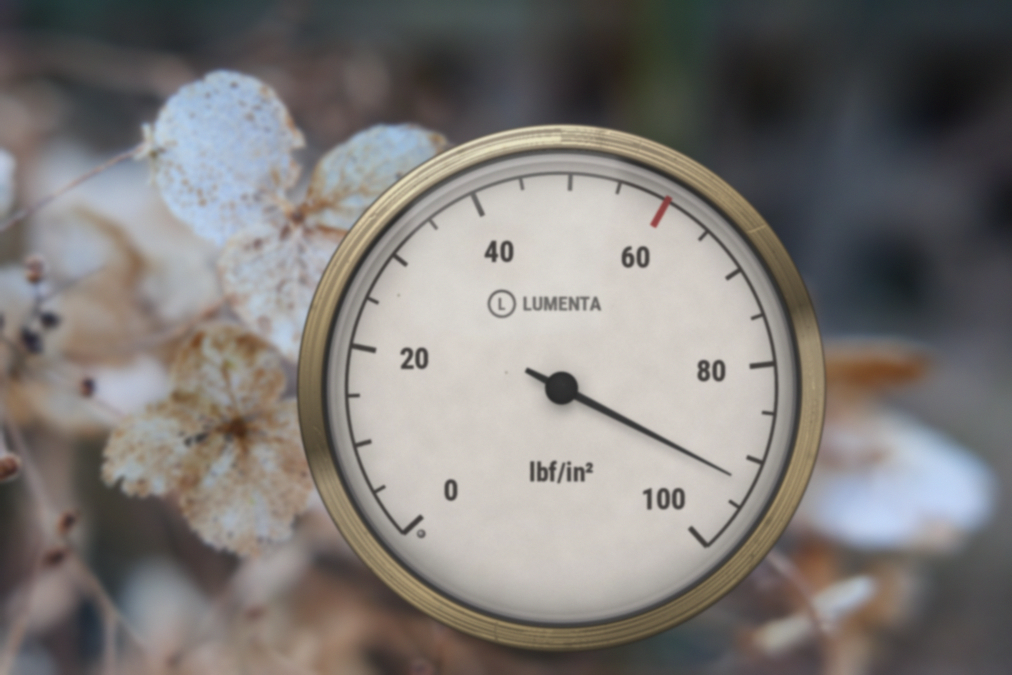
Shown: 92.5 psi
